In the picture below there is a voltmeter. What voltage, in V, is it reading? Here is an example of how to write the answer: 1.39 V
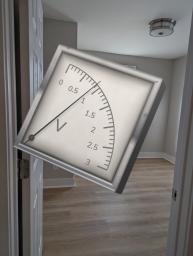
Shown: 0.9 V
